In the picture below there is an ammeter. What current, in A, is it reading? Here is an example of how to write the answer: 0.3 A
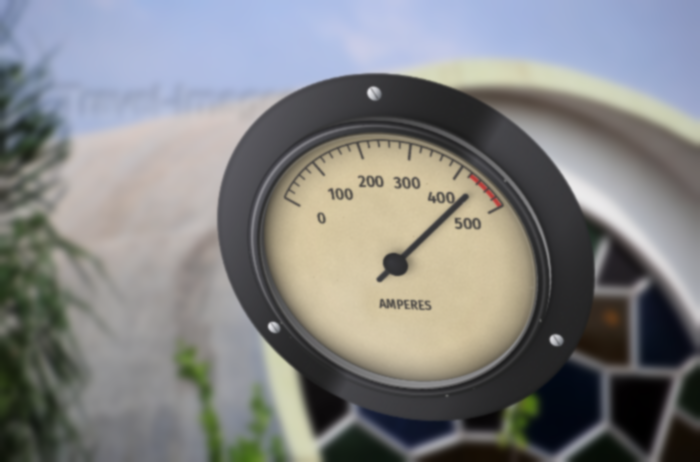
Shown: 440 A
